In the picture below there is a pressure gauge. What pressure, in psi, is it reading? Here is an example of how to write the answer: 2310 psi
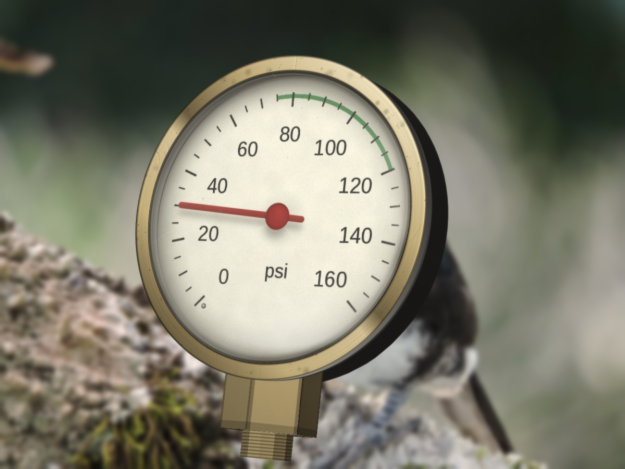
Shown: 30 psi
